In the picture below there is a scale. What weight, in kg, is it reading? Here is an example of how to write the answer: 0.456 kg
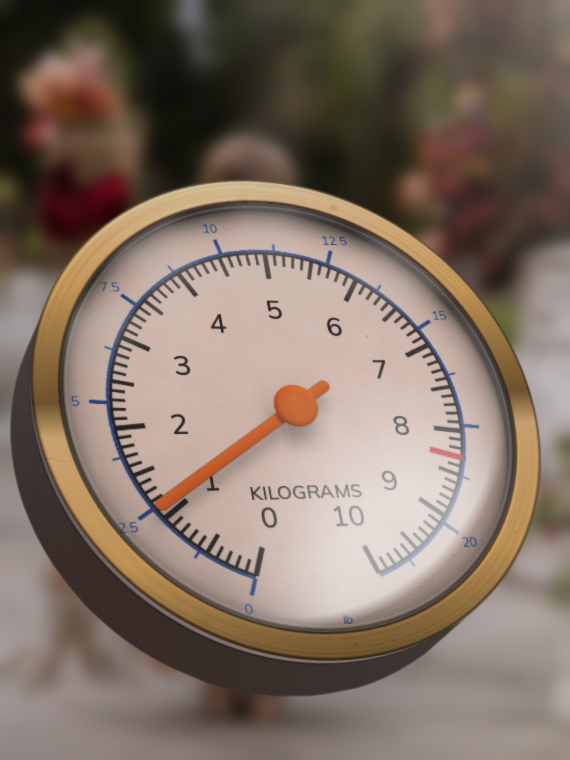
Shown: 1.1 kg
